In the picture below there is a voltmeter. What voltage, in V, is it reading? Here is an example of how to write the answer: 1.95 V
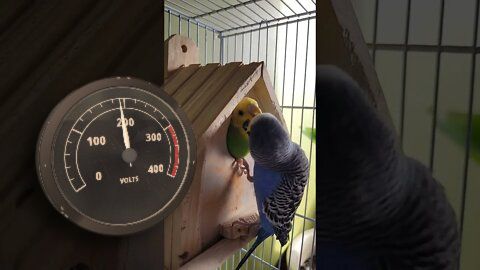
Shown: 190 V
